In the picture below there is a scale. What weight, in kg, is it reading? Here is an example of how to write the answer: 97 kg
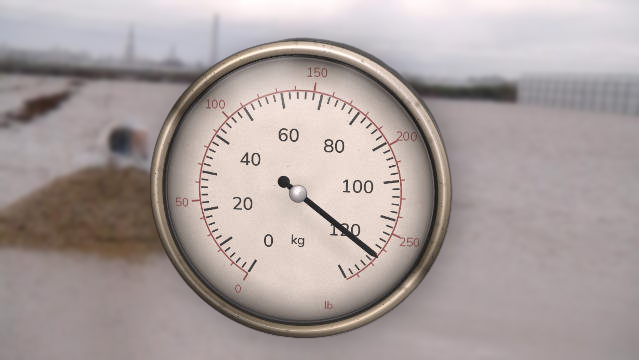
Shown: 120 kg
